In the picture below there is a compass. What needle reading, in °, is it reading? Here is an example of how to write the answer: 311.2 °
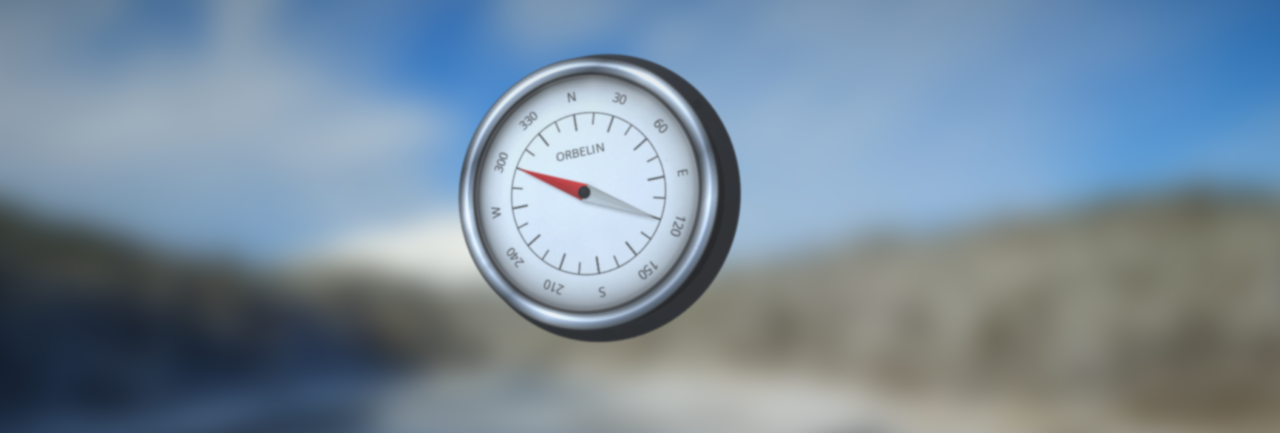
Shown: 300 °
